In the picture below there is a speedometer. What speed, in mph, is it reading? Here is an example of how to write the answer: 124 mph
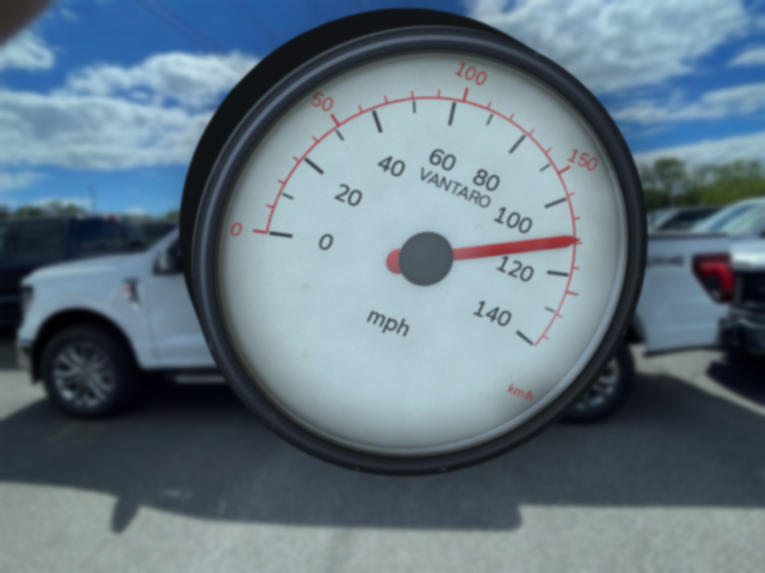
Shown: 110 mph
